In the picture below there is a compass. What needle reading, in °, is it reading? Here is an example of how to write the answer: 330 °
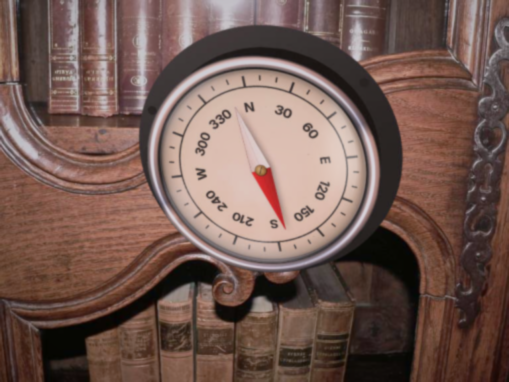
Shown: 170 °
